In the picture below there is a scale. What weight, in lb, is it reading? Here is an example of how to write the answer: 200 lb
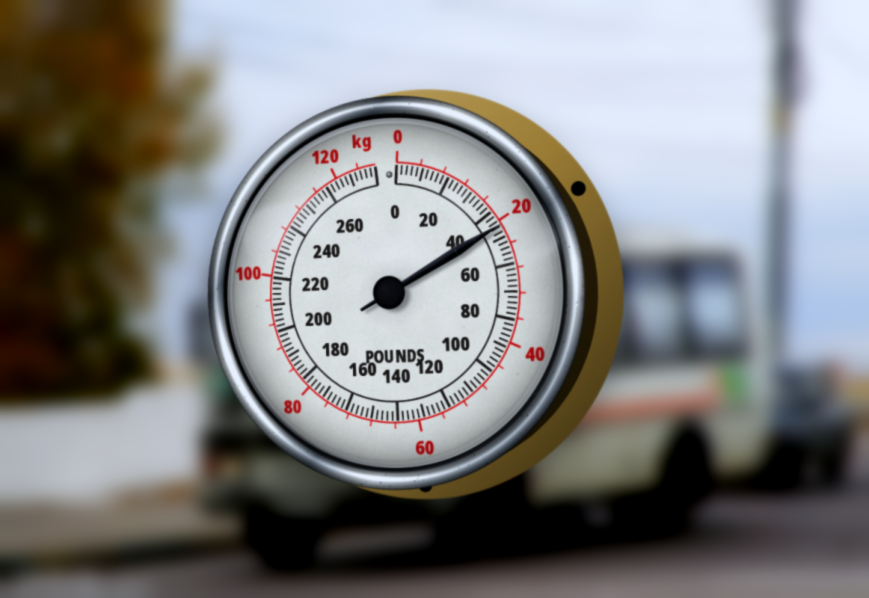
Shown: 46 lb
